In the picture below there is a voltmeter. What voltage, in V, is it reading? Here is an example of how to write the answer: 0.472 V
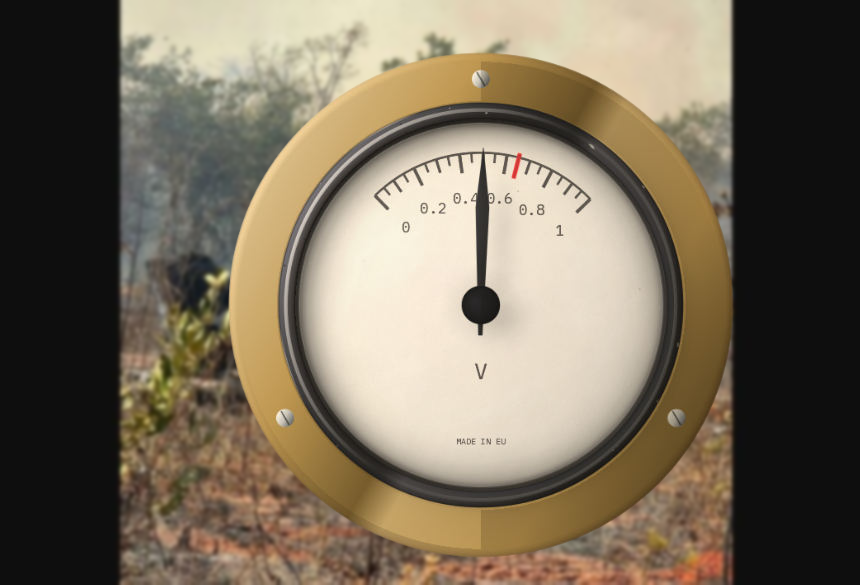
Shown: 0.5 V
